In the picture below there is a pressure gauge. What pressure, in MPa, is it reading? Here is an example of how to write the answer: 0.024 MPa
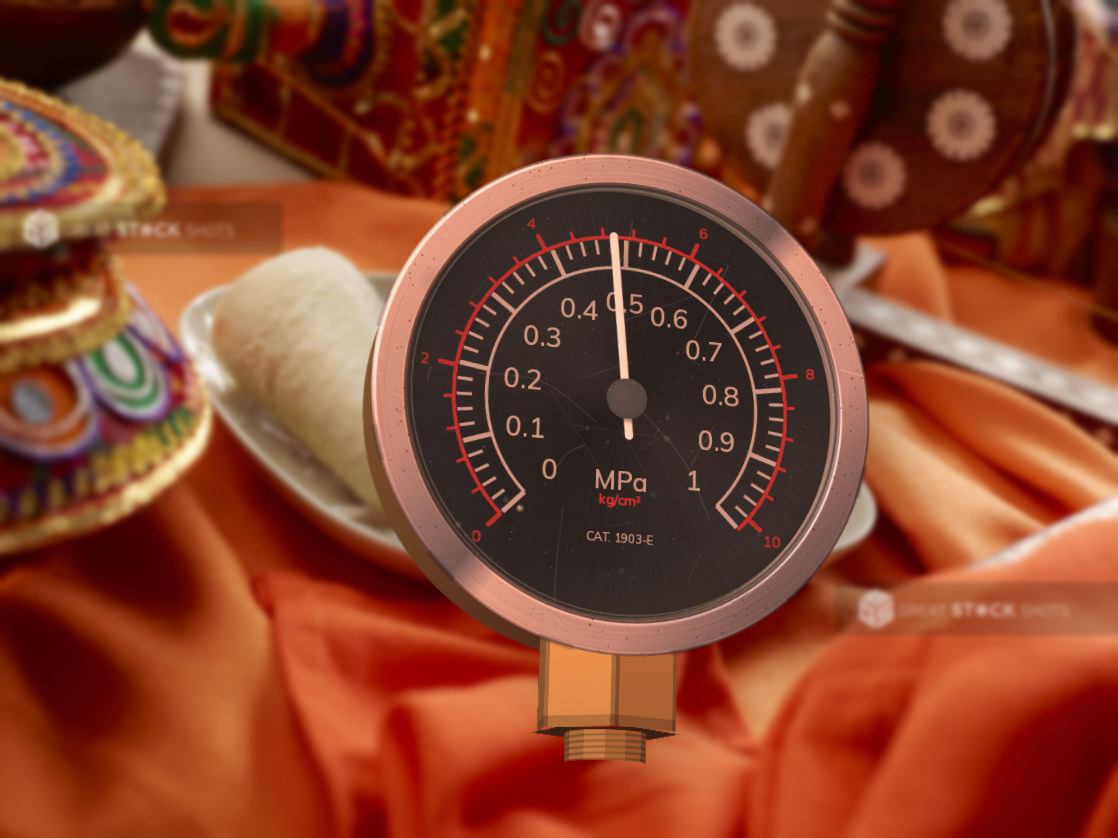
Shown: 0.48 MPa
